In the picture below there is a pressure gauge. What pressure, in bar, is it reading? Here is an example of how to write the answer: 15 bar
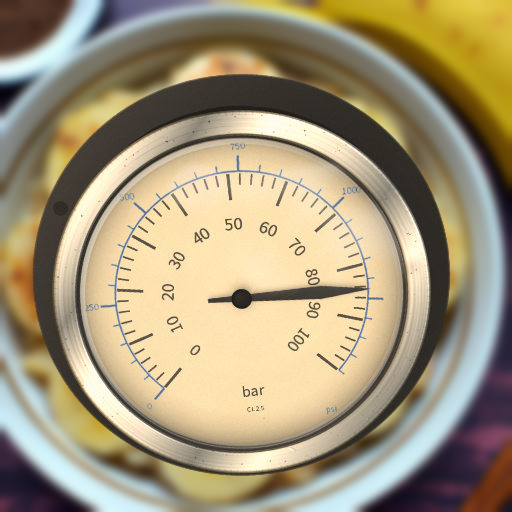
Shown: 84 bar
